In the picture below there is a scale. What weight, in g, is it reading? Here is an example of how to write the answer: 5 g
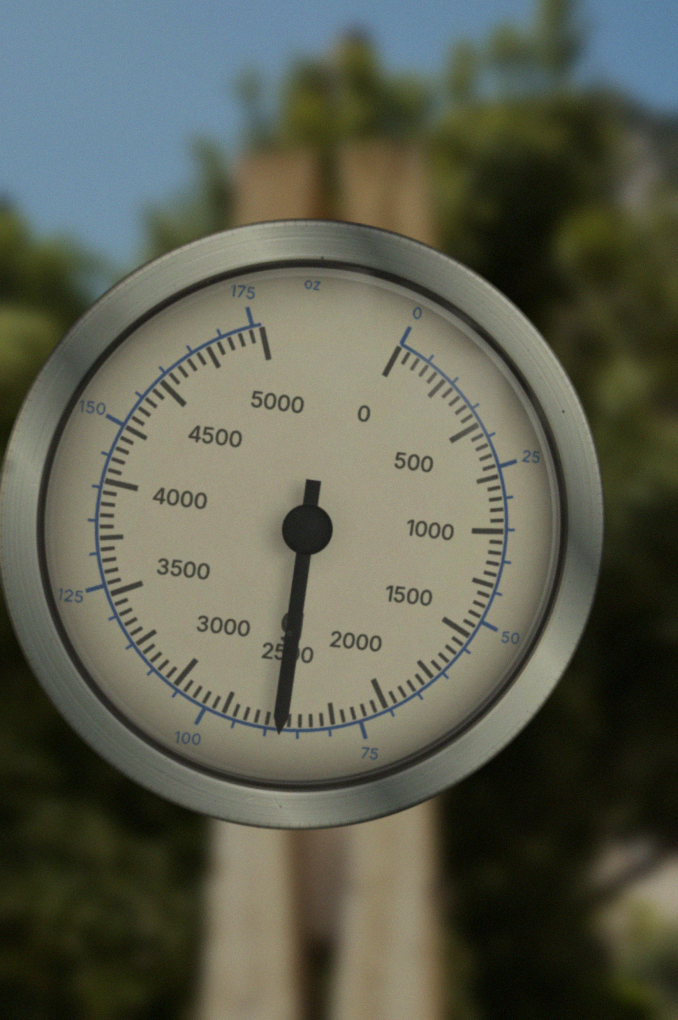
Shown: 2500 g
